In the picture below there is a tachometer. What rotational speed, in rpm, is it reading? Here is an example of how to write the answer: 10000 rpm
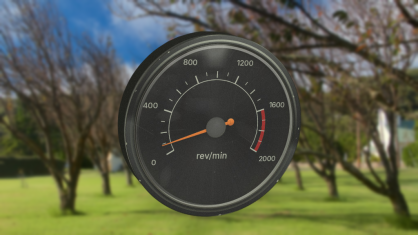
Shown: 100 rpm
